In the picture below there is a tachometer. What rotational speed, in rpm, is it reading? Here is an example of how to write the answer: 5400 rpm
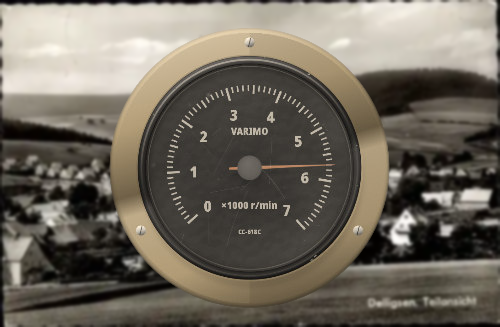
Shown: 5700 rpm
